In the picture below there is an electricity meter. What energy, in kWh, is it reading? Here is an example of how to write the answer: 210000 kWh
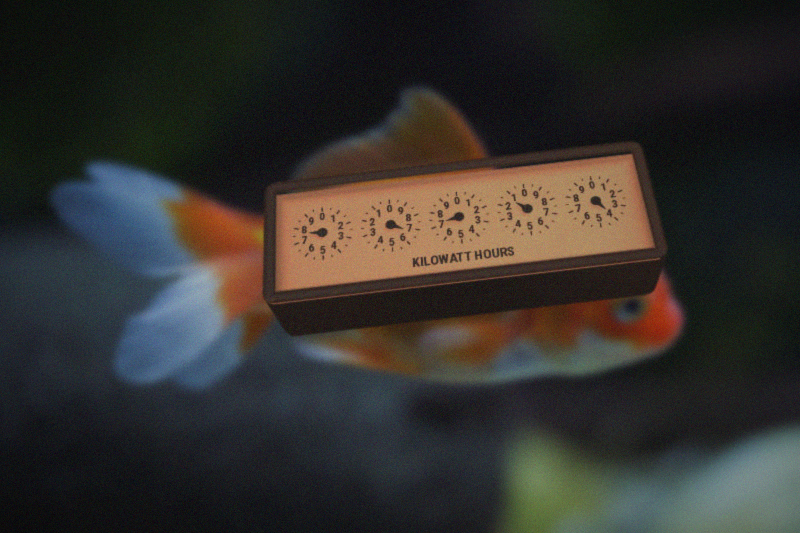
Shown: 76714 kWh
